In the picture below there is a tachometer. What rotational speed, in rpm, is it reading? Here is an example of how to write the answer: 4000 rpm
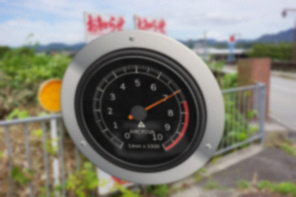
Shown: 7000 rpm
